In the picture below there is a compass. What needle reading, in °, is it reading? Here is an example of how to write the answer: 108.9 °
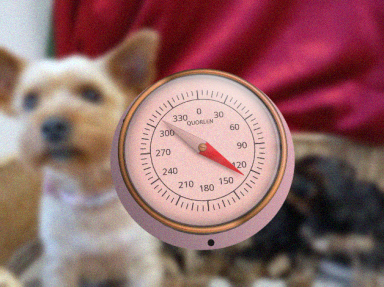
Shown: 130 °
